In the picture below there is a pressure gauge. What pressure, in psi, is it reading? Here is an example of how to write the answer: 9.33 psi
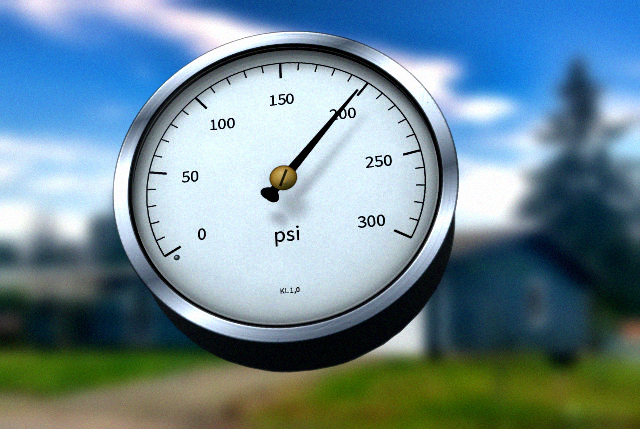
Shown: 200 psi
